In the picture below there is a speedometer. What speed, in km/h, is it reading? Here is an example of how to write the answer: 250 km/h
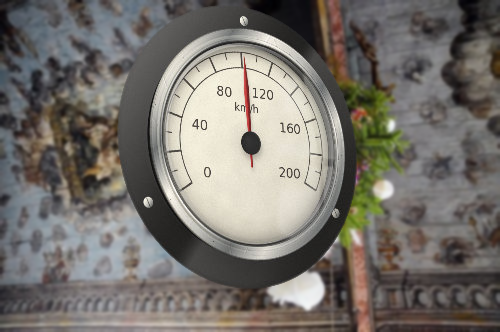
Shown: 100 km/h
